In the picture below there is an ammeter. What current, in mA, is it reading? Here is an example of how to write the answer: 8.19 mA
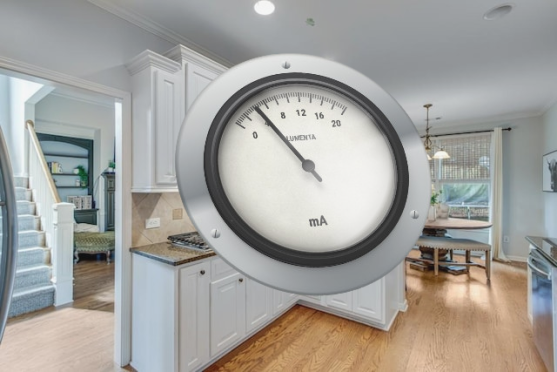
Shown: 4 mA
